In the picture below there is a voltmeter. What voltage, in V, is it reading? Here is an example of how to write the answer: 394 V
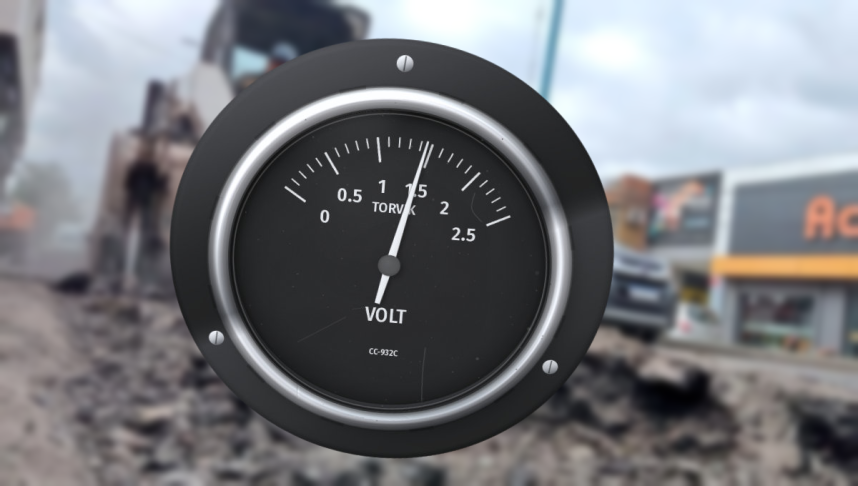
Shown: 1.45 V
